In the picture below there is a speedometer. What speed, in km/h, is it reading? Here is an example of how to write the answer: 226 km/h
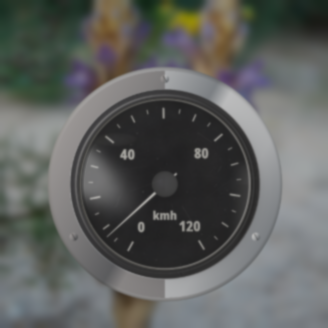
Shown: 7.5 km/h
